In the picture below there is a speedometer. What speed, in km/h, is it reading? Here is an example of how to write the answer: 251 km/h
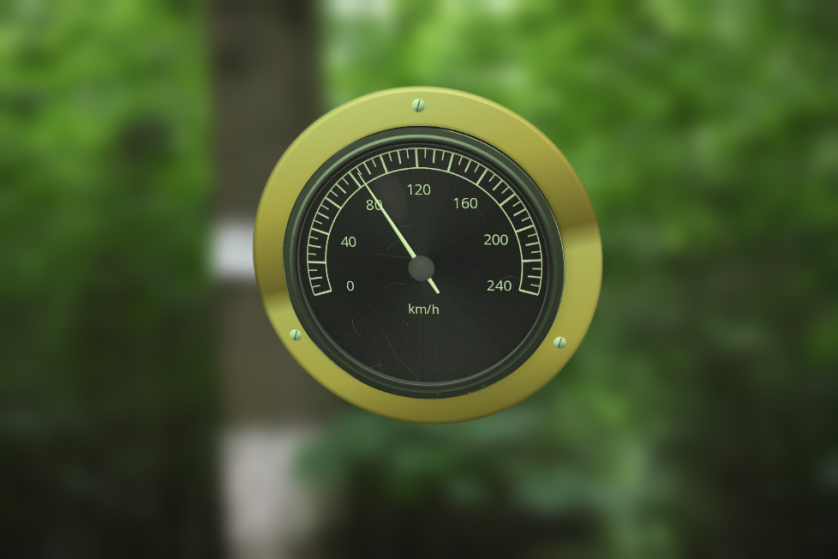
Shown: 85 km/h
